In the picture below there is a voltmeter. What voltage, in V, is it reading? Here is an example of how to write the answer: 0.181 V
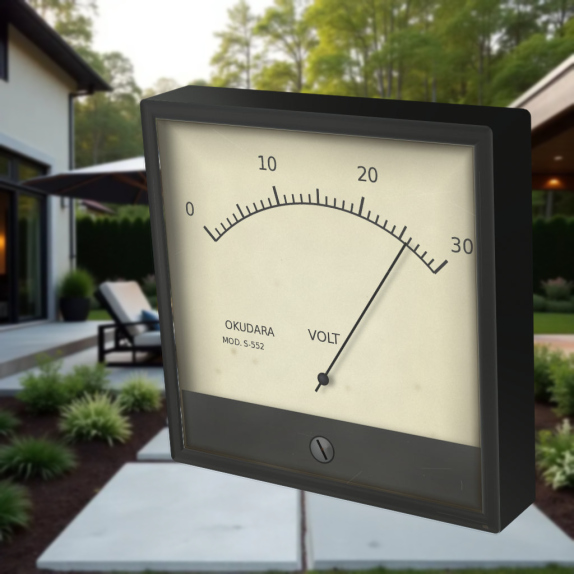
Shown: 26 V
